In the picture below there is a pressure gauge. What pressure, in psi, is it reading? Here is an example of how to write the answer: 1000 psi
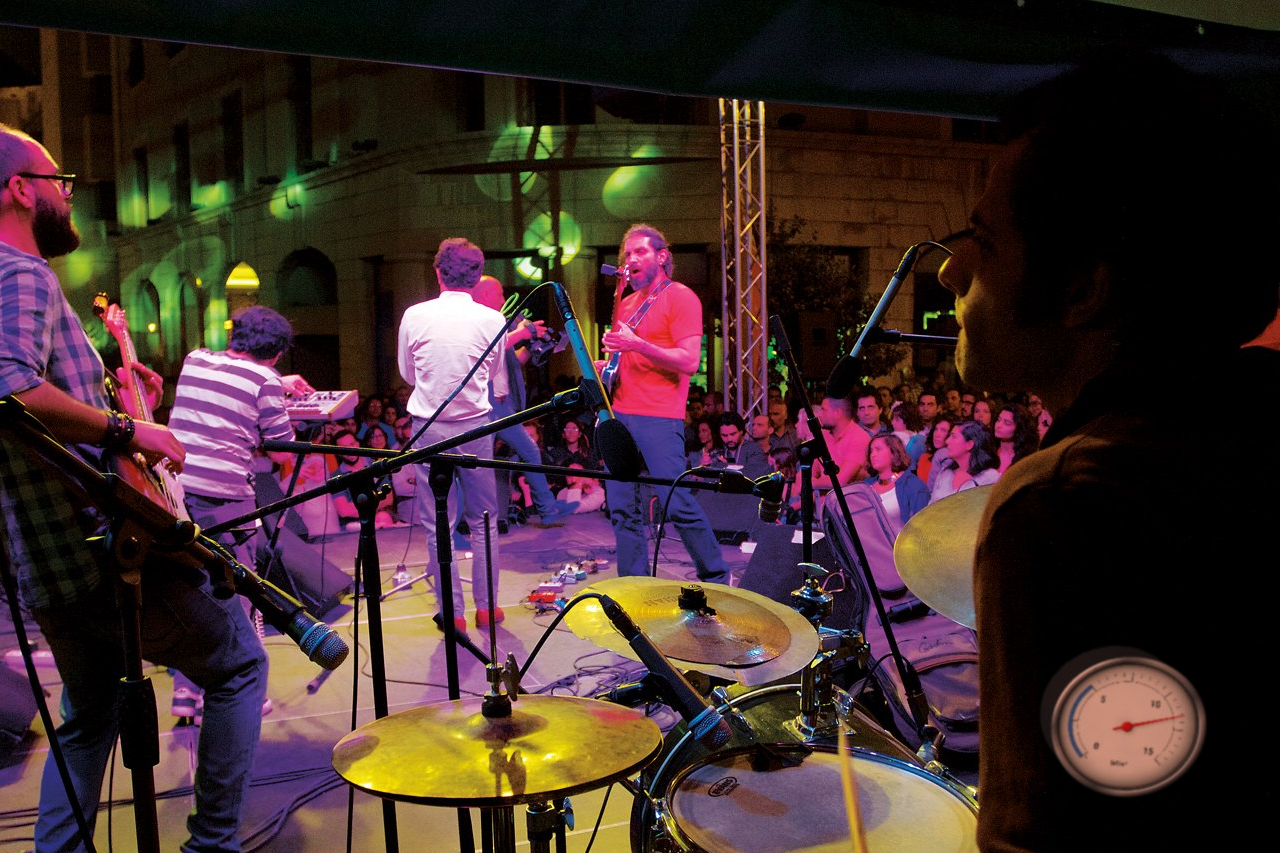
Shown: 11.5 psi
